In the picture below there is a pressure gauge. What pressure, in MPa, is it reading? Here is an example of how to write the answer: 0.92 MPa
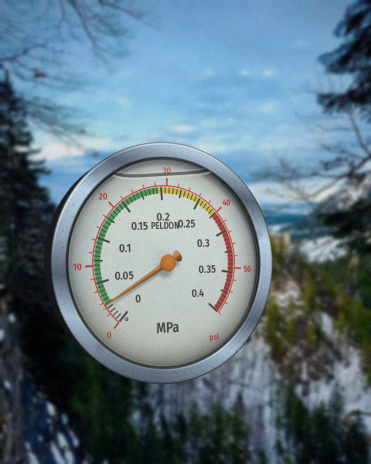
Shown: 0.025 MPa
